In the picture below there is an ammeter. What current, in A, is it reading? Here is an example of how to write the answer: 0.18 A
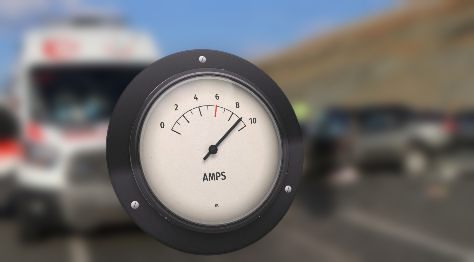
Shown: 9 A
